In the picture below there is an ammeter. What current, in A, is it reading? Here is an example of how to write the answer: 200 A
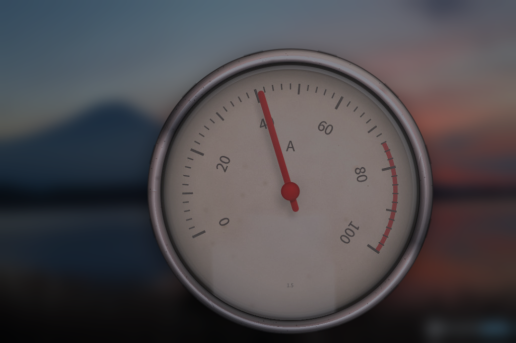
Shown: 41 A
